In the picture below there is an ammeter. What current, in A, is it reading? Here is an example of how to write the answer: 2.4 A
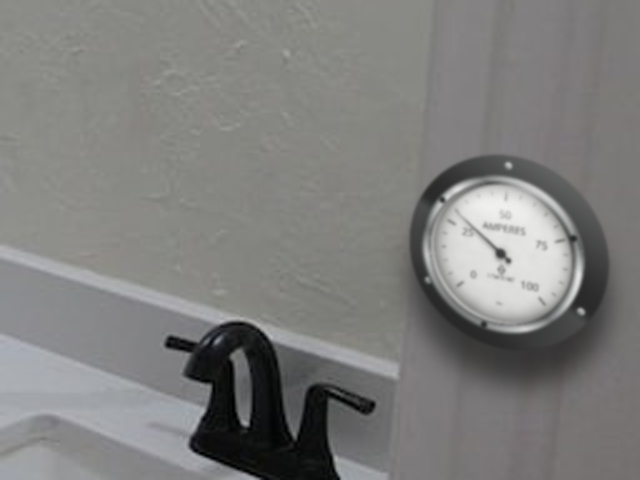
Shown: 30 A
